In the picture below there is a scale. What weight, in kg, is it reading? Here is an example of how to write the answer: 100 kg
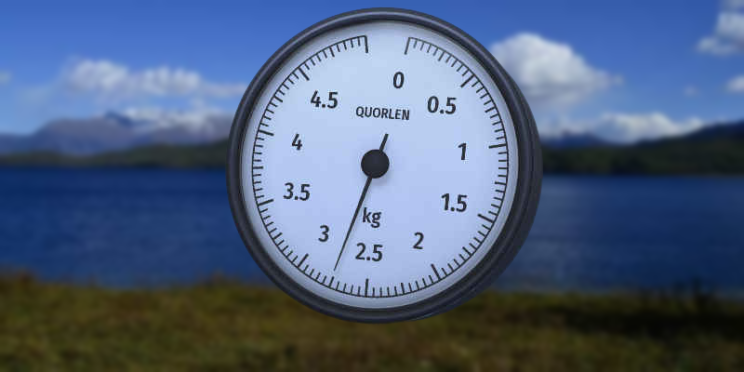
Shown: 2.75 kg
